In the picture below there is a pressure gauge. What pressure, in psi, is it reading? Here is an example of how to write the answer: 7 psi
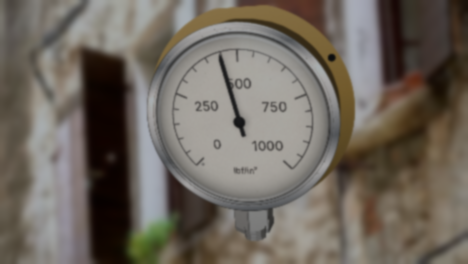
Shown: 450 psi
